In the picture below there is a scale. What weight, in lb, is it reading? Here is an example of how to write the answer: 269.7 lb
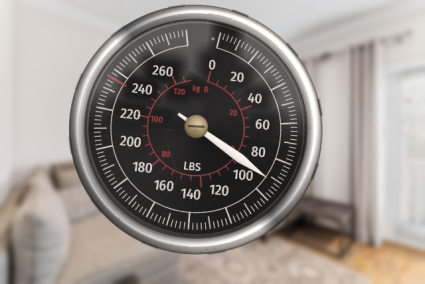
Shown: 92 lb
